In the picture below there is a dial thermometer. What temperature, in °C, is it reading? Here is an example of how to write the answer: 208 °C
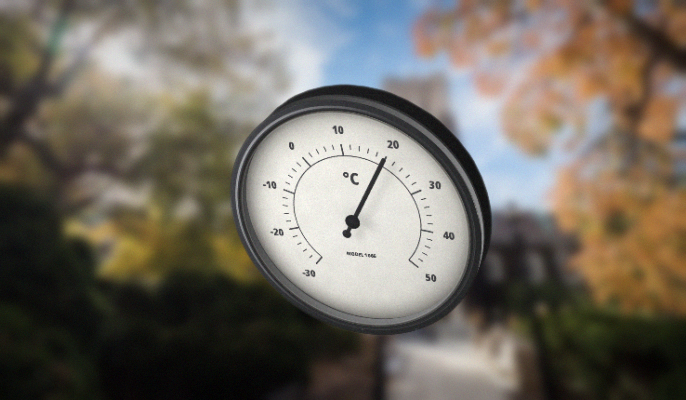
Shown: 20 °C
